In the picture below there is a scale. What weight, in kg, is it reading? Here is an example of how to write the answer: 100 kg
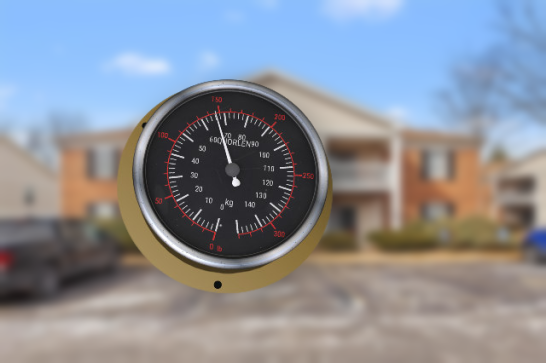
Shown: 66 kg
